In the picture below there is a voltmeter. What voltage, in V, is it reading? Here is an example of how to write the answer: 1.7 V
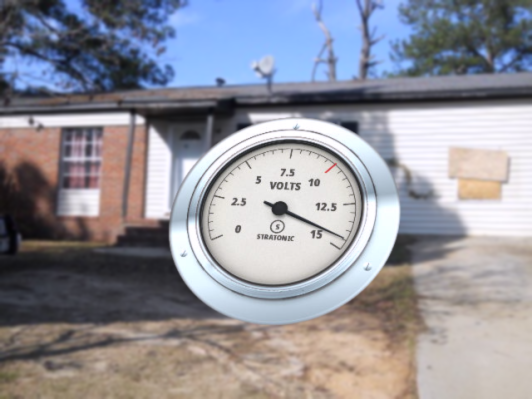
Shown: 14.5 V
